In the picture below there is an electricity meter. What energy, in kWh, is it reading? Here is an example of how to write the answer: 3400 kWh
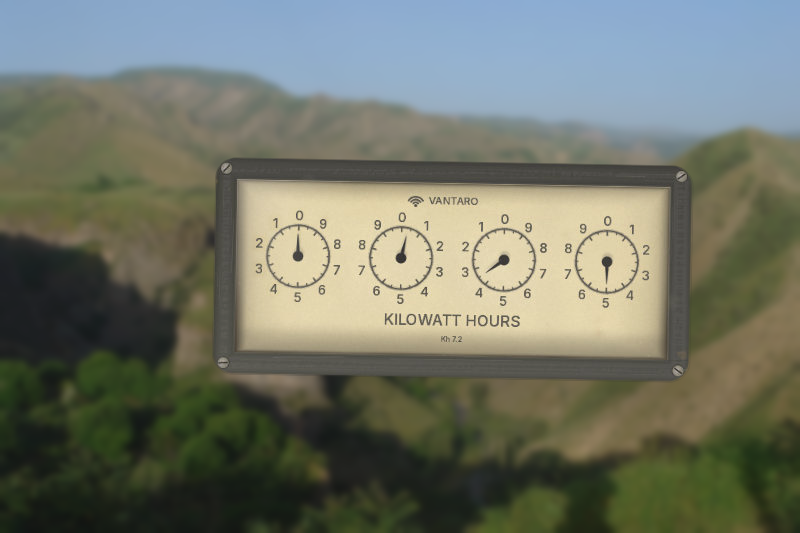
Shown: 35 kWh
